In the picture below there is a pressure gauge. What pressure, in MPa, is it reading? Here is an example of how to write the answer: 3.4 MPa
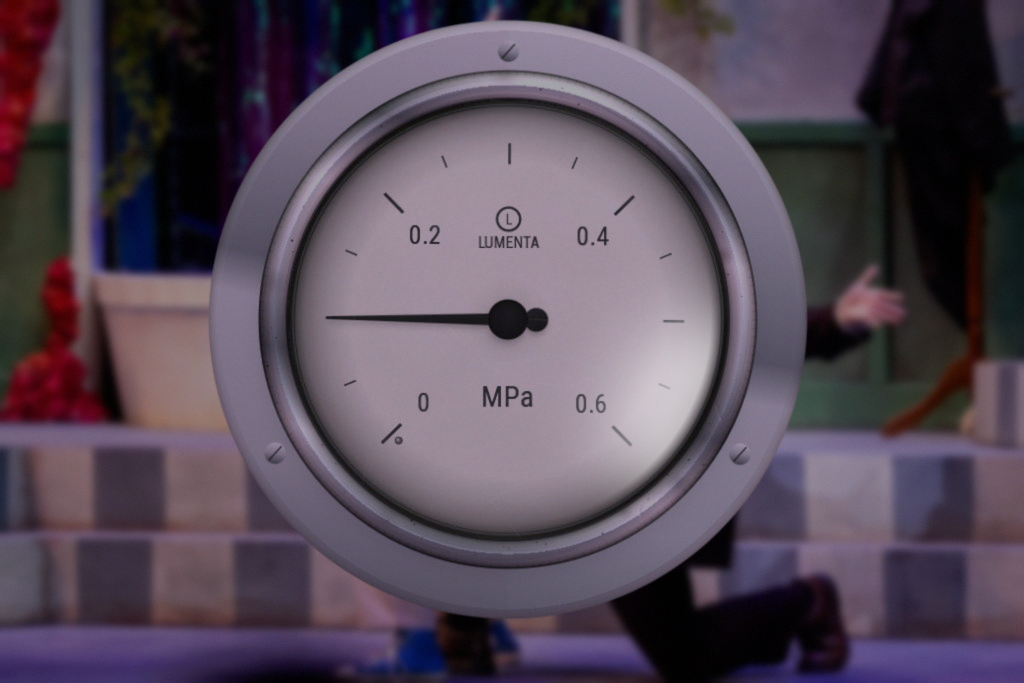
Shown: 0.1 MPa
